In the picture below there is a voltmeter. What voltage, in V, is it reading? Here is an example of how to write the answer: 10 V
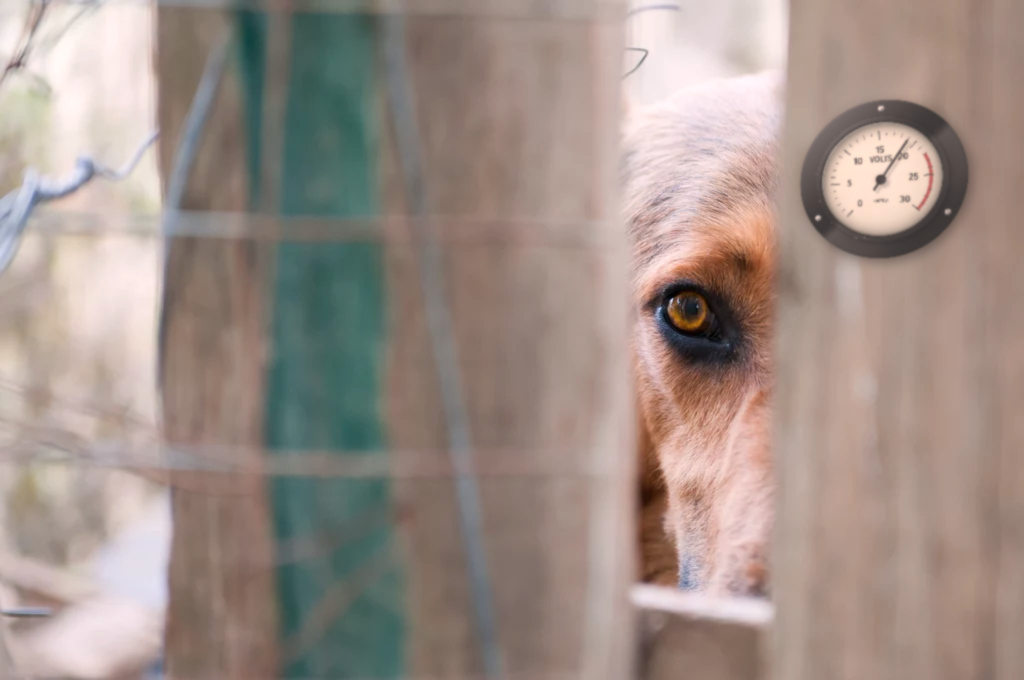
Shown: 19 V
